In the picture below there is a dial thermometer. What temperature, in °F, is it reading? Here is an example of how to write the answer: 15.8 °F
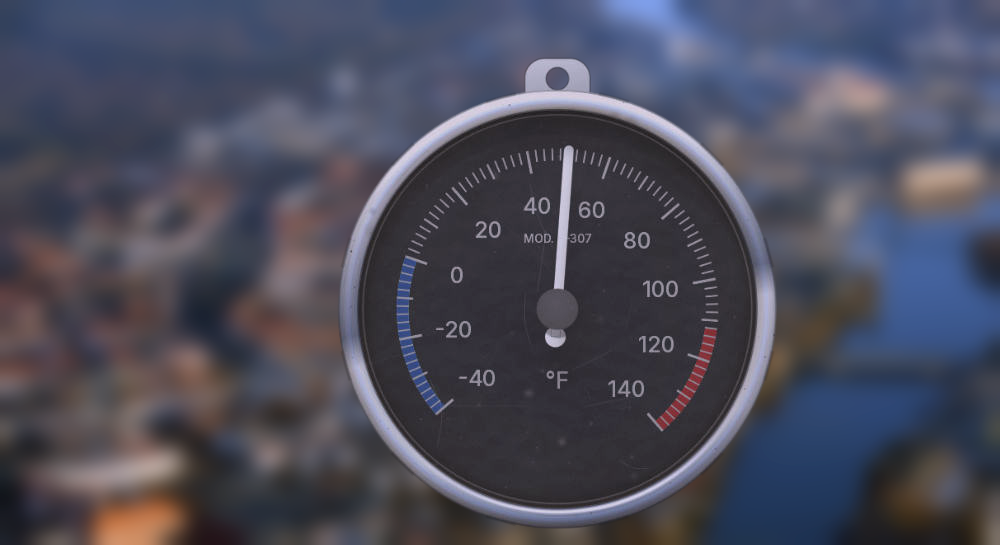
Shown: 50 °F
